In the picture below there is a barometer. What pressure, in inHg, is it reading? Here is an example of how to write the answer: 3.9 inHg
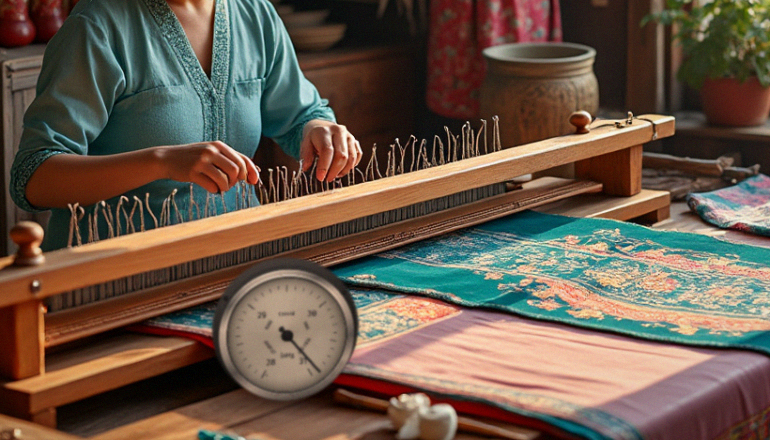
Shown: 30.9 inHg
